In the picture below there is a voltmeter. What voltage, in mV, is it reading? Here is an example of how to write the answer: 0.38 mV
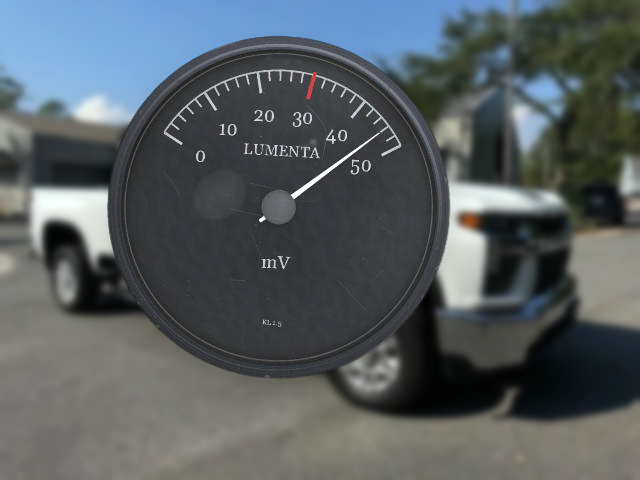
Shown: 46 mV
